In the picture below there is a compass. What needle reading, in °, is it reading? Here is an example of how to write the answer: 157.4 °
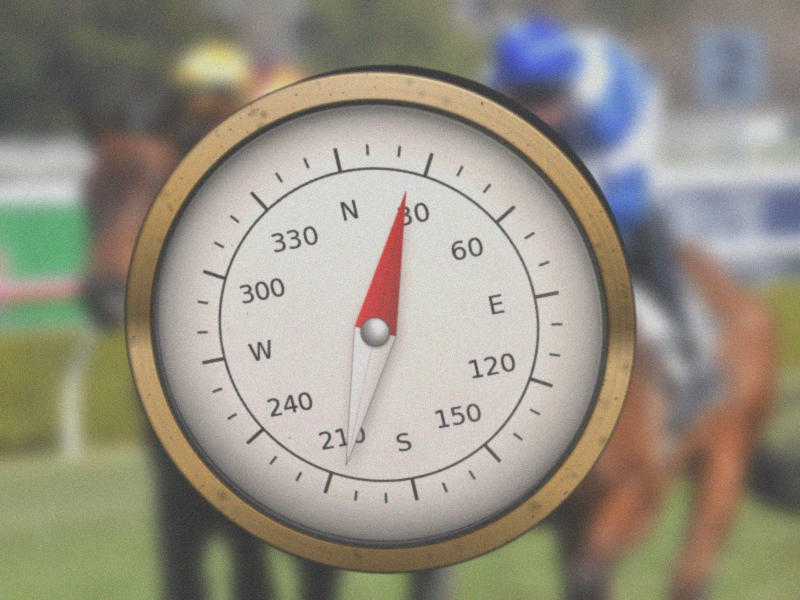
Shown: 25 °
